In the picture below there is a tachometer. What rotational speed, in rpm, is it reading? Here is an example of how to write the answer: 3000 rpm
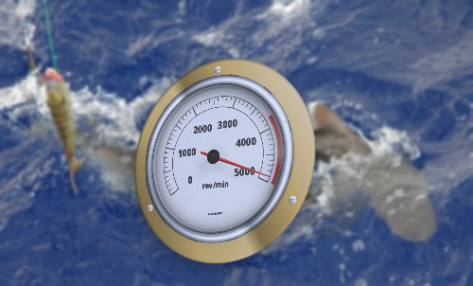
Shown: 4900 rpm
